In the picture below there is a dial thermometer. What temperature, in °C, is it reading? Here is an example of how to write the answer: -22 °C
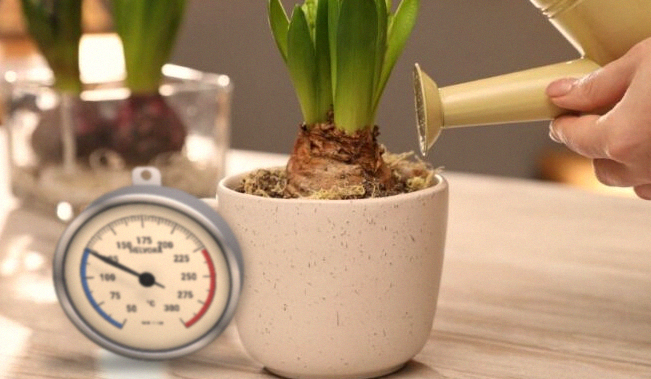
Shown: 125 °C
